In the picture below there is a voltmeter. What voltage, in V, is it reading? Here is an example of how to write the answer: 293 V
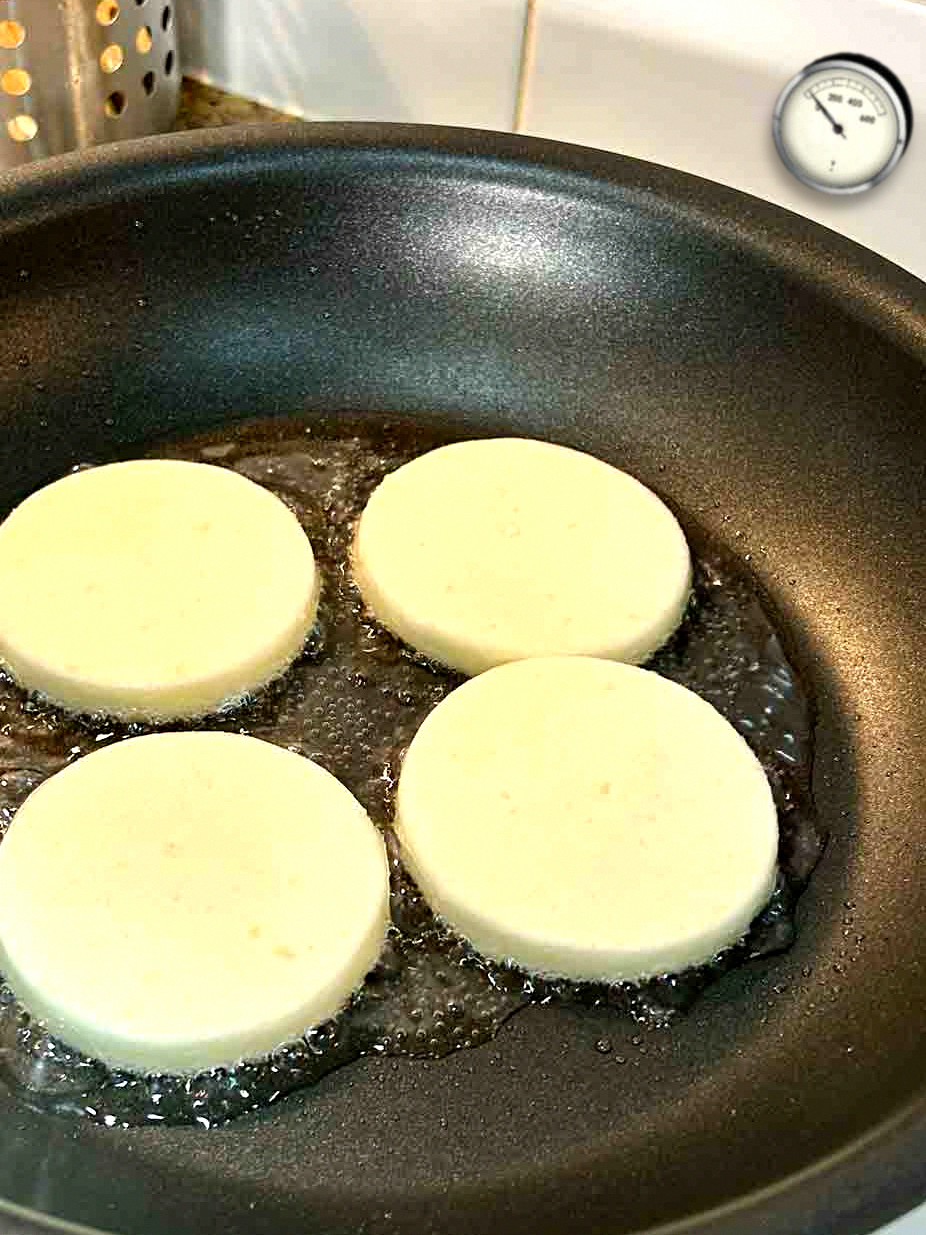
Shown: 50 V
